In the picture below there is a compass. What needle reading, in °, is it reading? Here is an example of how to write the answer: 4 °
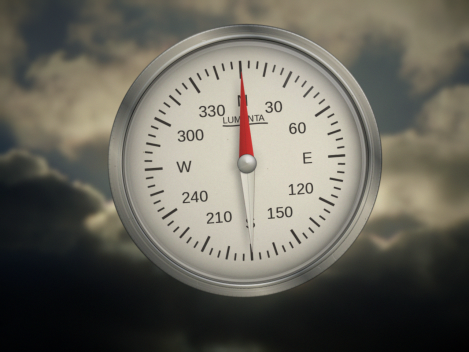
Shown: 0 °
